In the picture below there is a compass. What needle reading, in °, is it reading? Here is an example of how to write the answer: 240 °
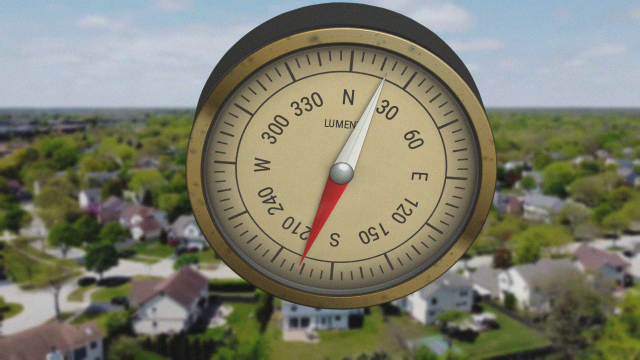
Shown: 197.5 °
